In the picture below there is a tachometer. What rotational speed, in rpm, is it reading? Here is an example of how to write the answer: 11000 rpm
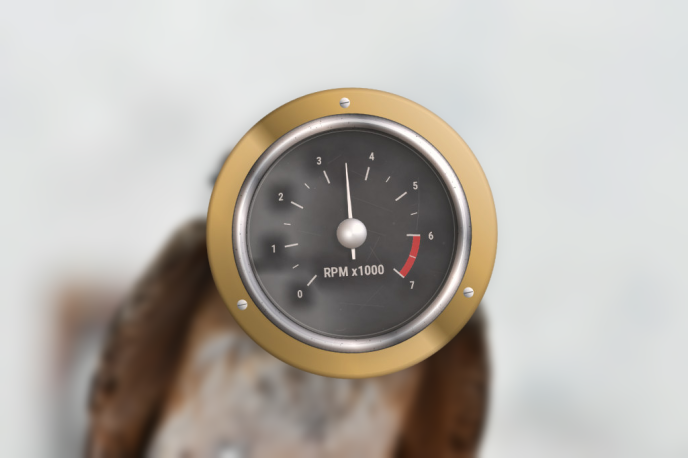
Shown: 3500 rpm
